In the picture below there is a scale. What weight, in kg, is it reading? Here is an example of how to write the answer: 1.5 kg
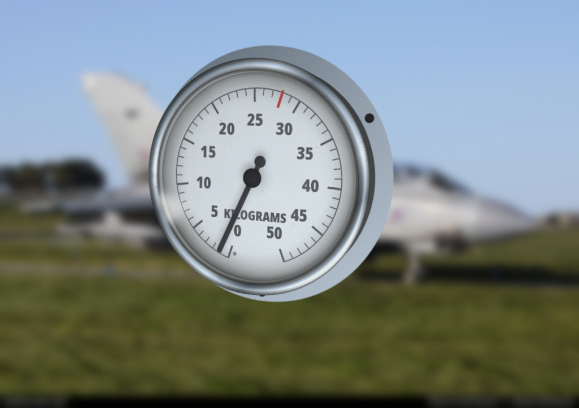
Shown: 1 kg
